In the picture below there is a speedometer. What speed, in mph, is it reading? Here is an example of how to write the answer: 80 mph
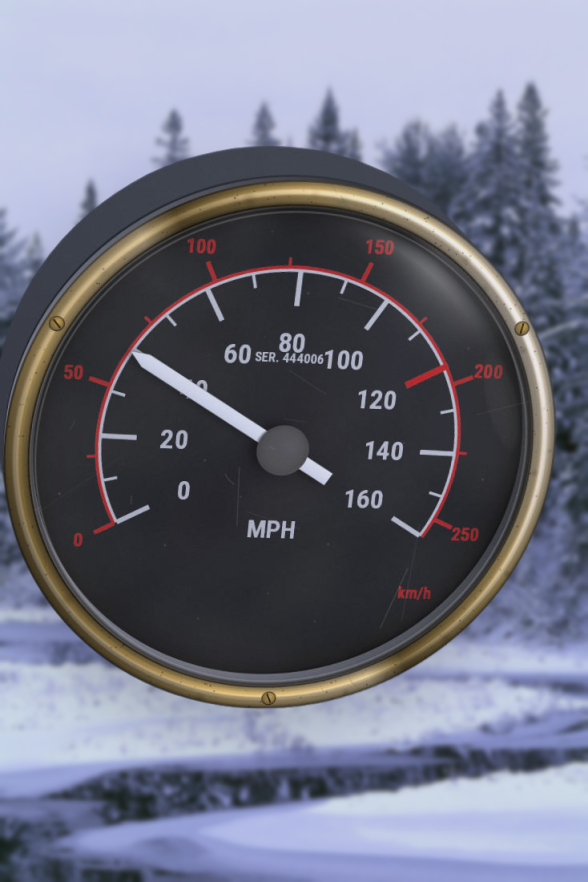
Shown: 40 mph
